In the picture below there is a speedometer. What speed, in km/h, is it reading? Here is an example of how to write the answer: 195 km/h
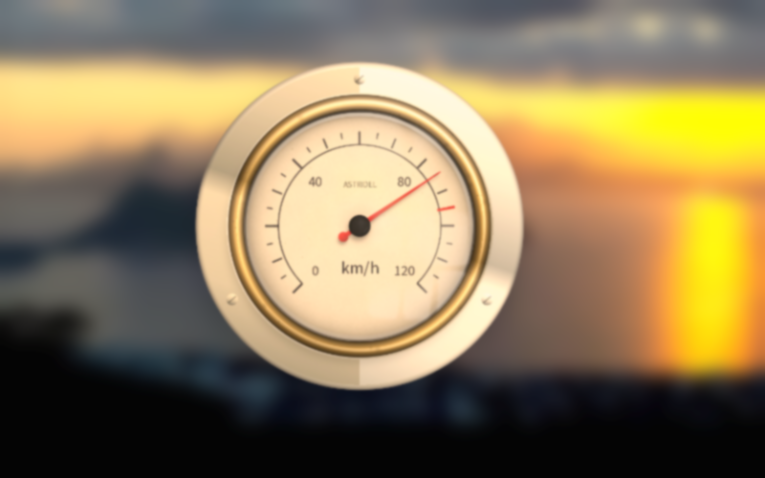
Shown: 85 km/h
